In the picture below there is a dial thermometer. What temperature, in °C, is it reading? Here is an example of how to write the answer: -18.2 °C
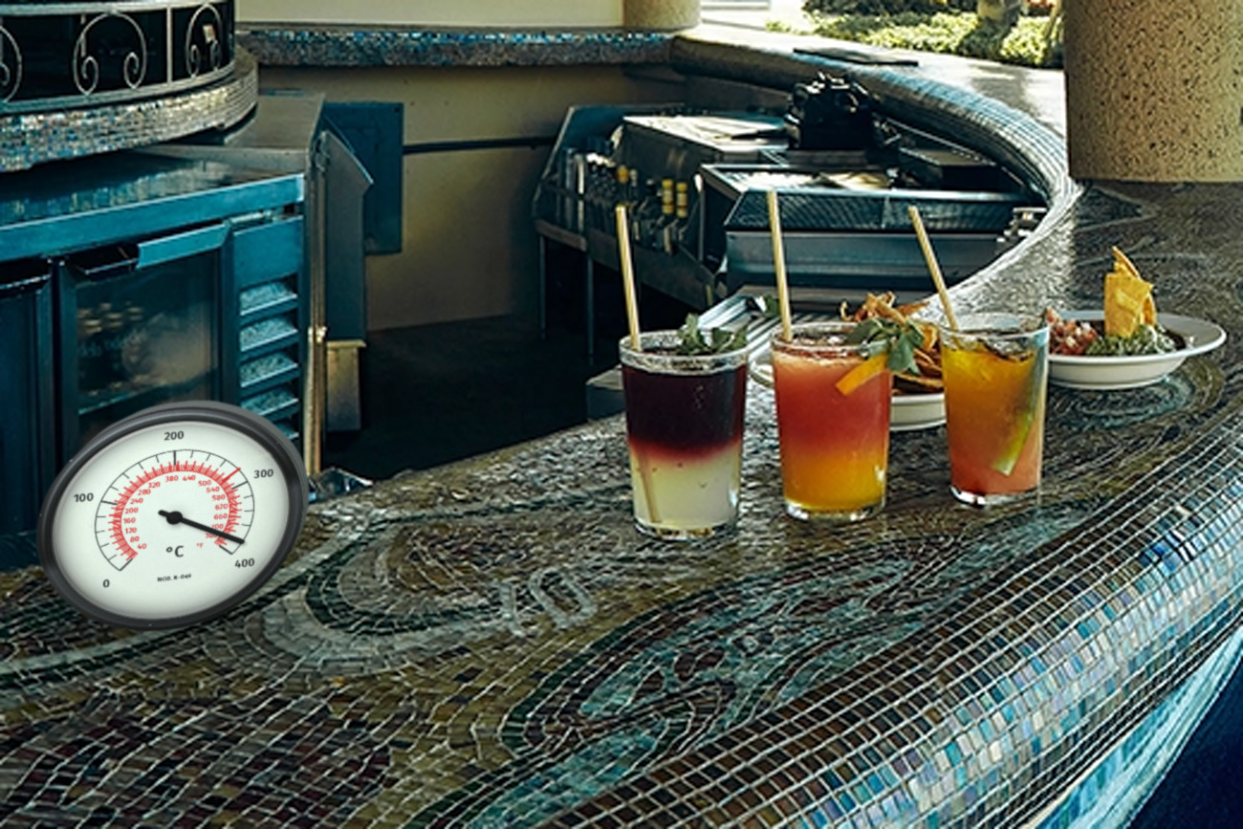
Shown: 380 °C
